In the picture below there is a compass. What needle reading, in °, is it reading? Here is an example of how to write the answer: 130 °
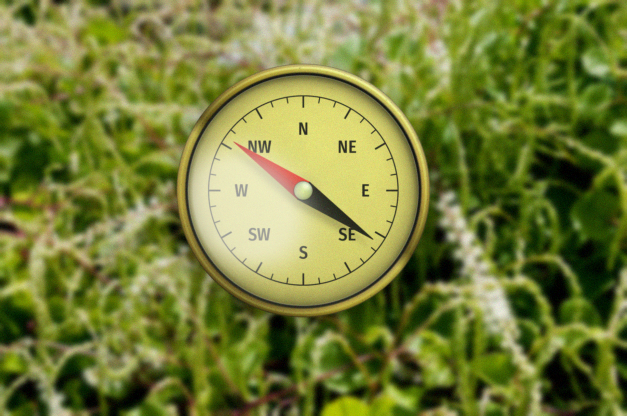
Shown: 305 °
